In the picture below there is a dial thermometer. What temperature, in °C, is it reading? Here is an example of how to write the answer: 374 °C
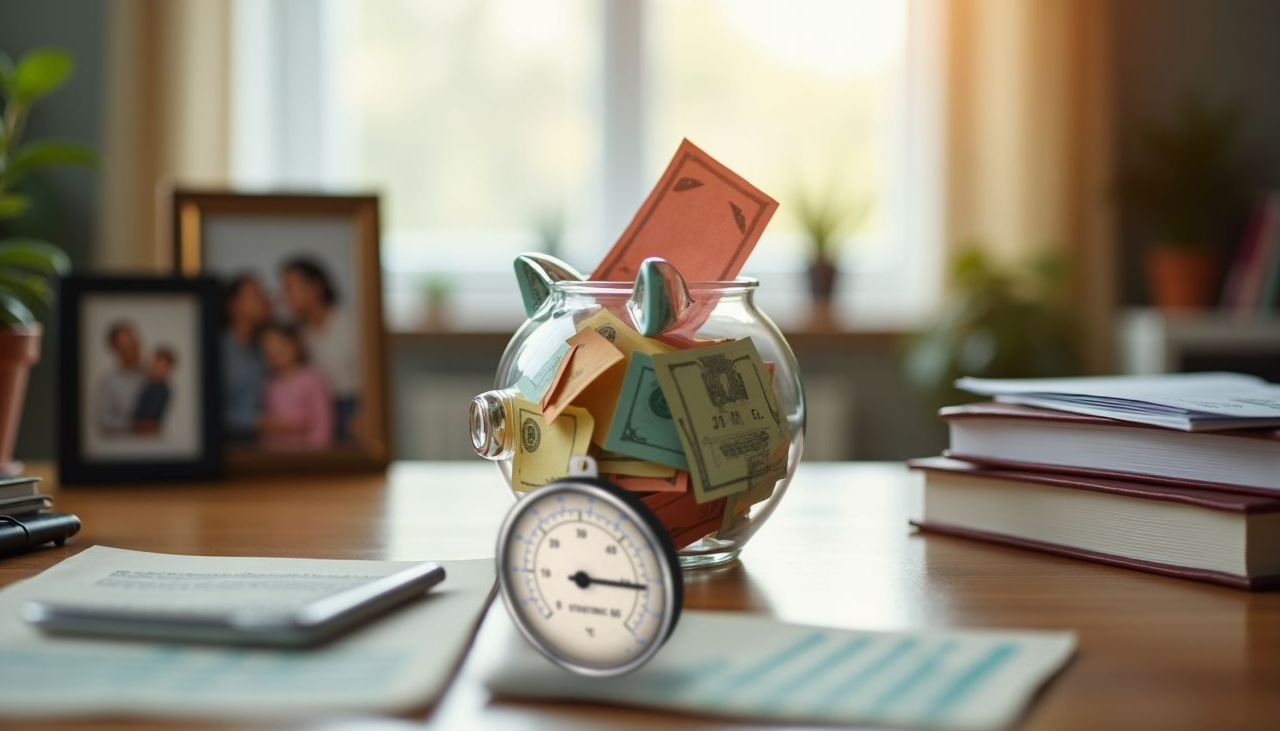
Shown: 50 °C
